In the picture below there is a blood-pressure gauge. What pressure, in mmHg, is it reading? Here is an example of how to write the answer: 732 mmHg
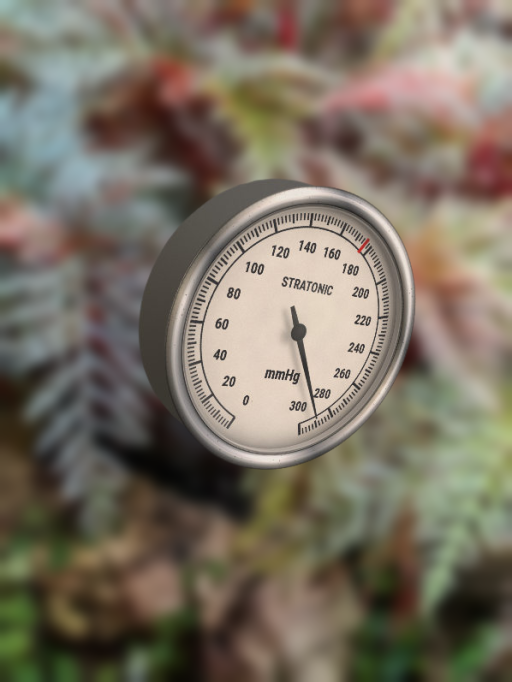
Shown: 290 mmHg
